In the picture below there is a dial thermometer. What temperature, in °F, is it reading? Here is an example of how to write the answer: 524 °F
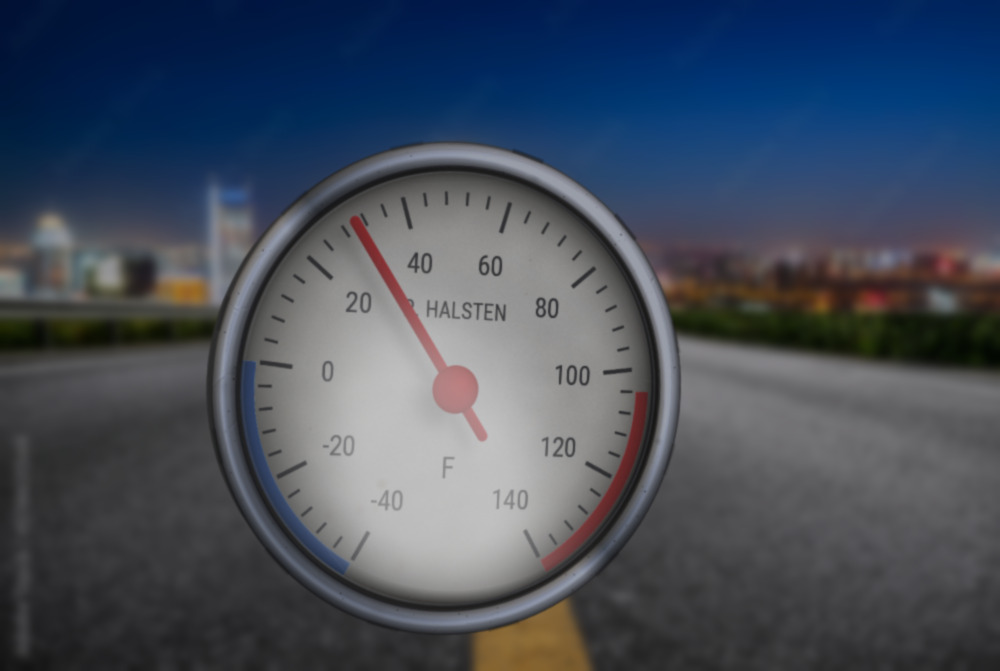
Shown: 30 °F
